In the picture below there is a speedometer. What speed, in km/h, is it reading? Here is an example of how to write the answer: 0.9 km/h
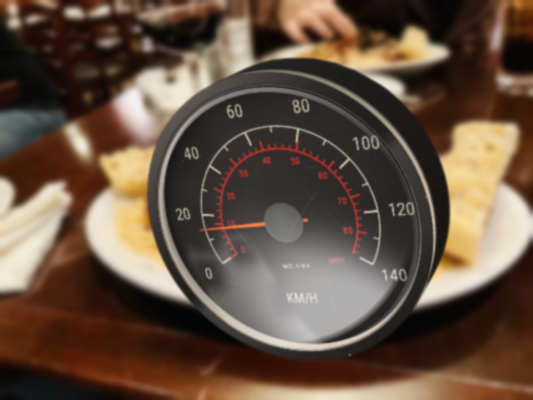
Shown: 15 km/h
